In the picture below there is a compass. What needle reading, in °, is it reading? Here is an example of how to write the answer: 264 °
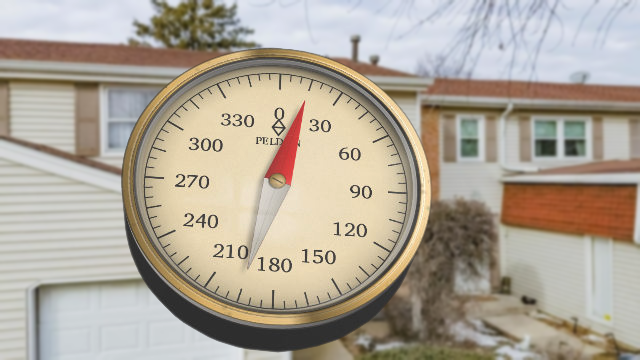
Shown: 15 °
